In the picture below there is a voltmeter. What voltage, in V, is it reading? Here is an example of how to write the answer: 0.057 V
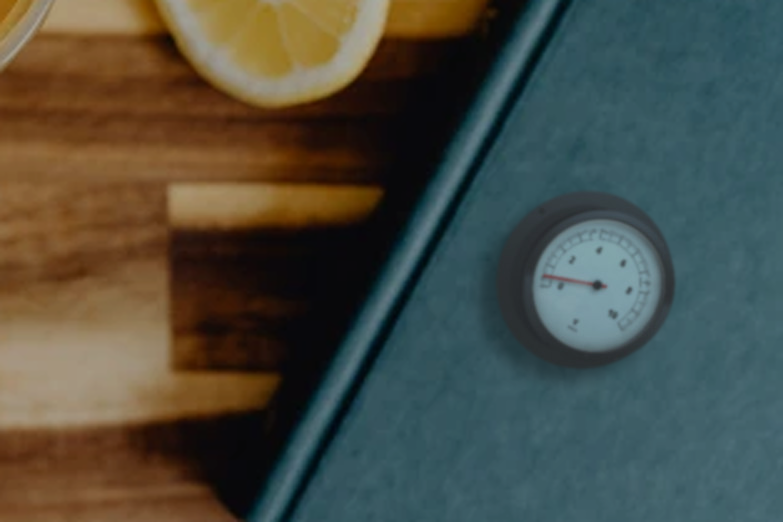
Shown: 0.5 V
